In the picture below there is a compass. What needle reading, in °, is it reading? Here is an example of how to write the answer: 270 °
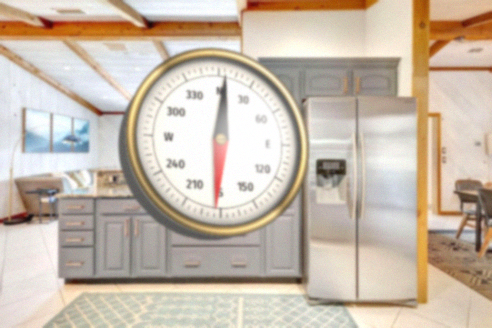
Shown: 185 °
